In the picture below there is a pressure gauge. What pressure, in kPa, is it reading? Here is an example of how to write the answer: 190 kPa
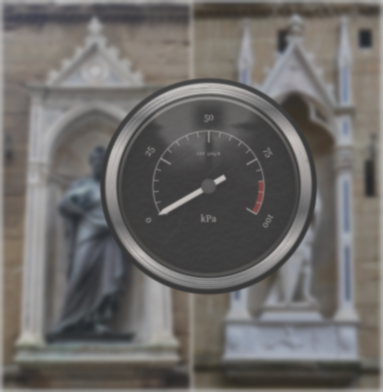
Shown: 0 kPa
